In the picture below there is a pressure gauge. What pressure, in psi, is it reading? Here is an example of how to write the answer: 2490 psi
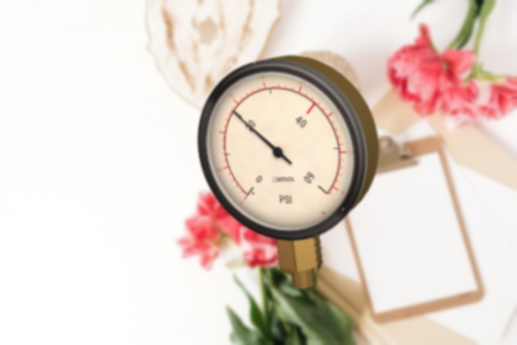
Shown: 20 psi
